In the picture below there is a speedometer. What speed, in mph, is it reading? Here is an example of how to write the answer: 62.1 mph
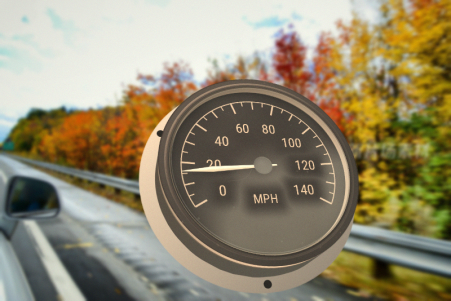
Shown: 15 mph
